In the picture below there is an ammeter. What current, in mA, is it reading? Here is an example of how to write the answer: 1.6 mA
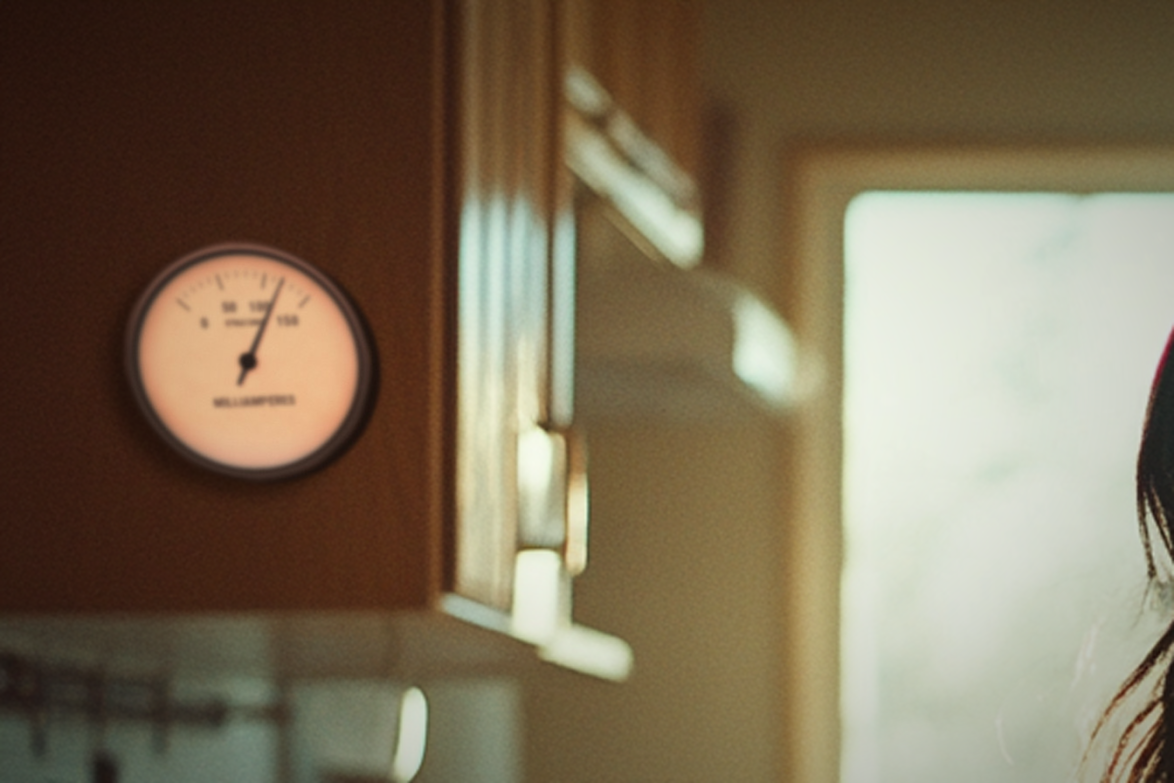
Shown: 120 mA
